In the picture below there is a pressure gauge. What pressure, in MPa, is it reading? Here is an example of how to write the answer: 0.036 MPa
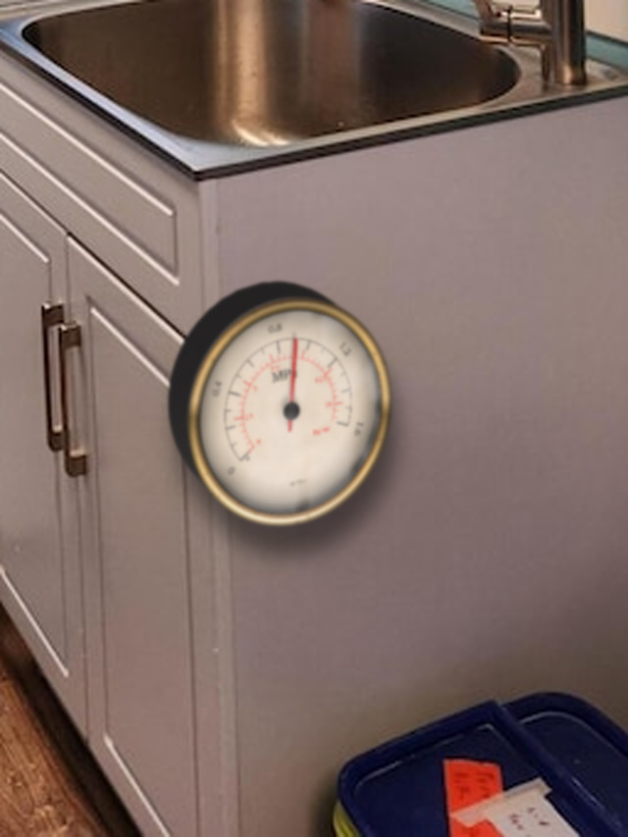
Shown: 0.9 MPa
